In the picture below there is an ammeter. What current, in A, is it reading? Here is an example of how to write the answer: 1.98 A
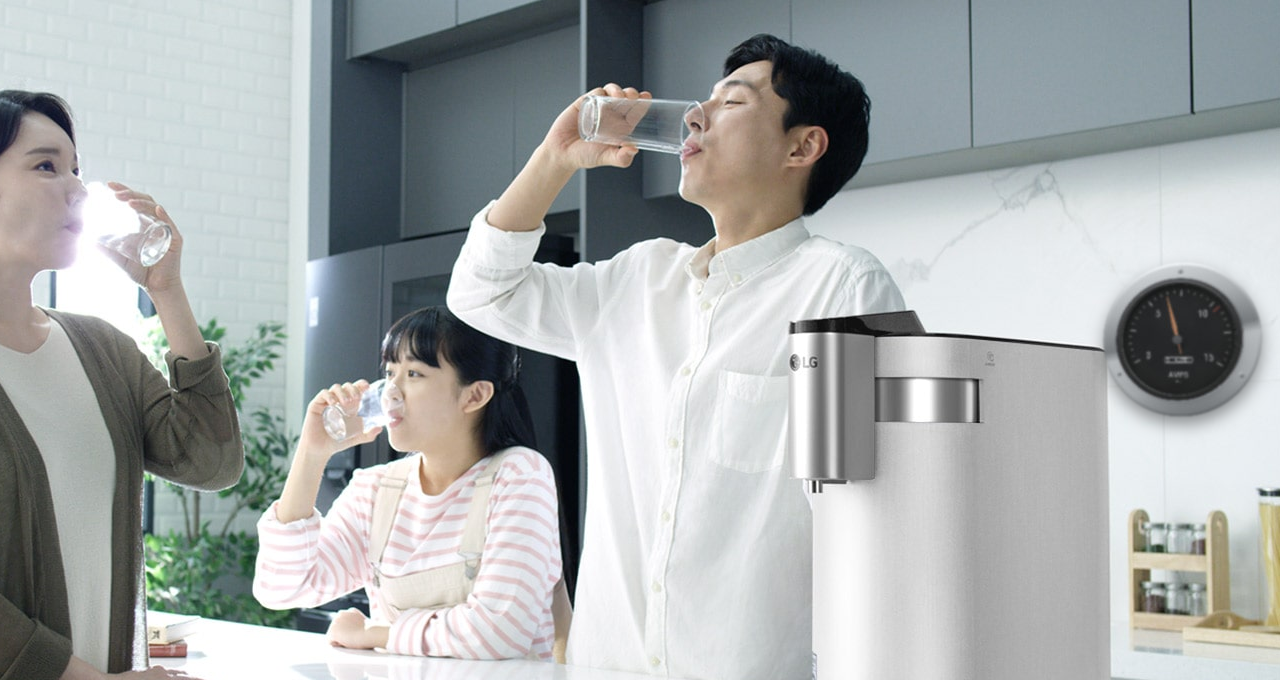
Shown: 6.5 A
